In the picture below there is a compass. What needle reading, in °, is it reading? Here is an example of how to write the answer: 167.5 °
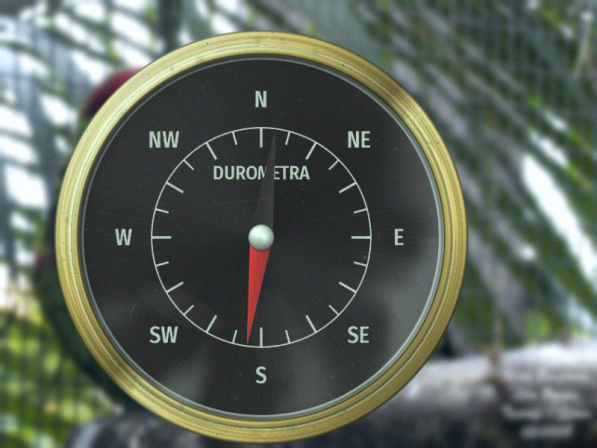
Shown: 187.5 °
